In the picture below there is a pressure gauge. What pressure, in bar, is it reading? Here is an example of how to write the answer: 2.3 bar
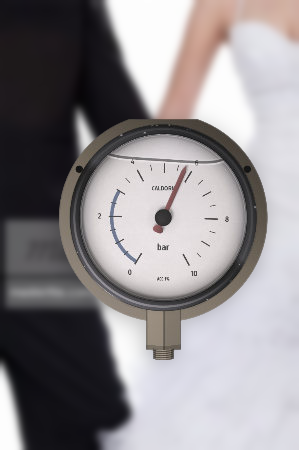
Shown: 5.75 bar
